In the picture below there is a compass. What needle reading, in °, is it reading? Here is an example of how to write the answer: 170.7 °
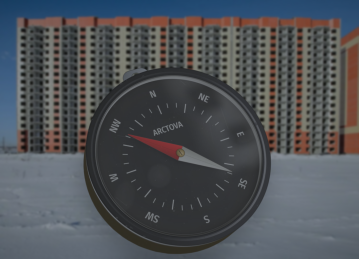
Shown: 310 °
